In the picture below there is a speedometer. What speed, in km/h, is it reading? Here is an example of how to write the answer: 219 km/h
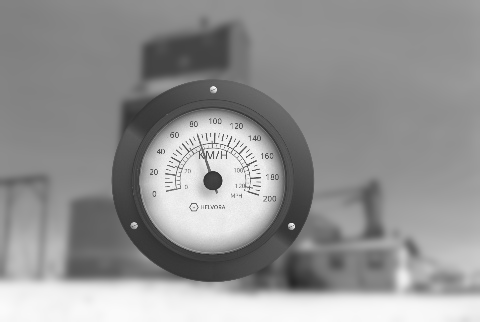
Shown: 80 km/h
